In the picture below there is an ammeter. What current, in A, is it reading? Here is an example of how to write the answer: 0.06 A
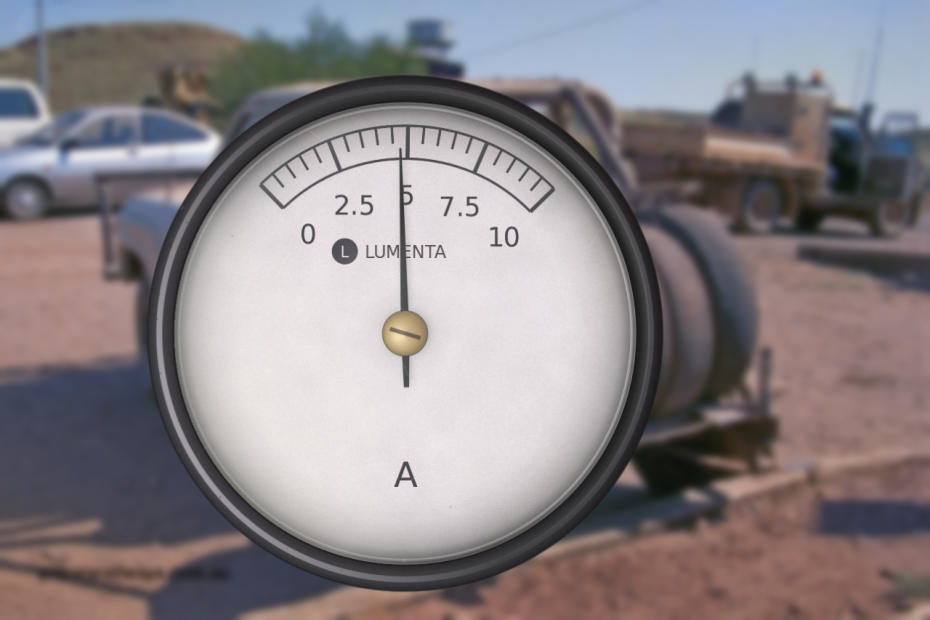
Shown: 4.75 A
